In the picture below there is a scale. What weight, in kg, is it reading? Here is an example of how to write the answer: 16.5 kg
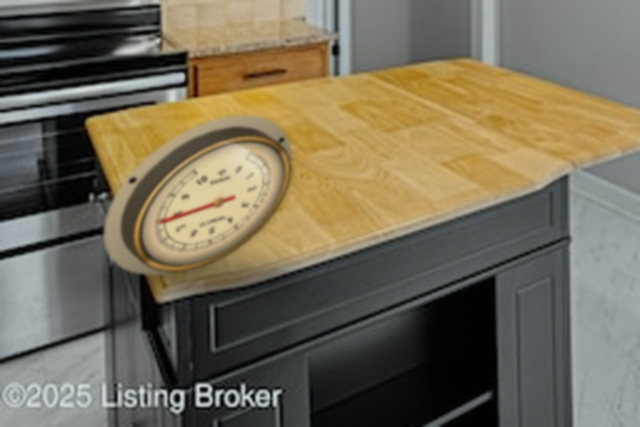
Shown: 8 kg
